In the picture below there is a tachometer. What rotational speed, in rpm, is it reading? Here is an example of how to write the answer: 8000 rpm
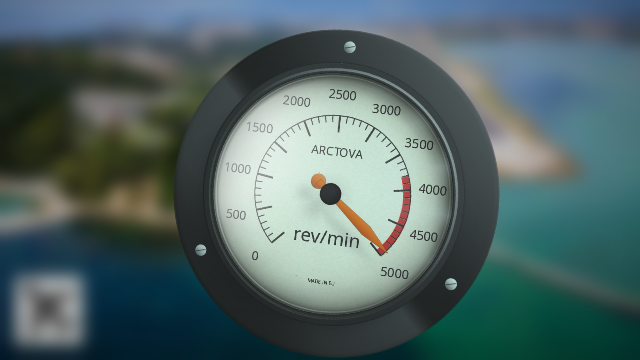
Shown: 4900 rpm
